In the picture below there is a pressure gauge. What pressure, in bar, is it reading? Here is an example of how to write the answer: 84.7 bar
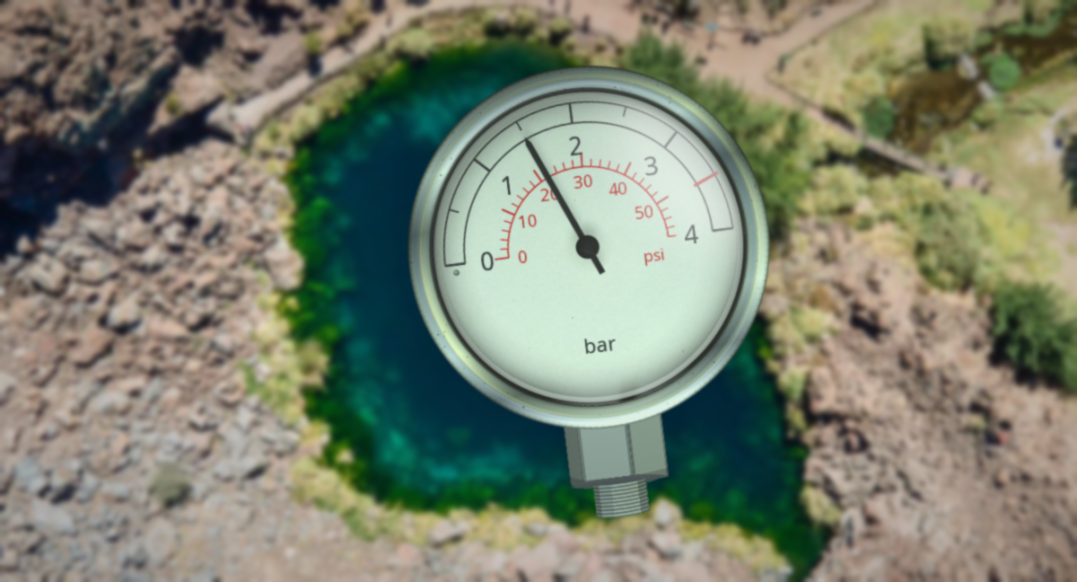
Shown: 1.5 bar
